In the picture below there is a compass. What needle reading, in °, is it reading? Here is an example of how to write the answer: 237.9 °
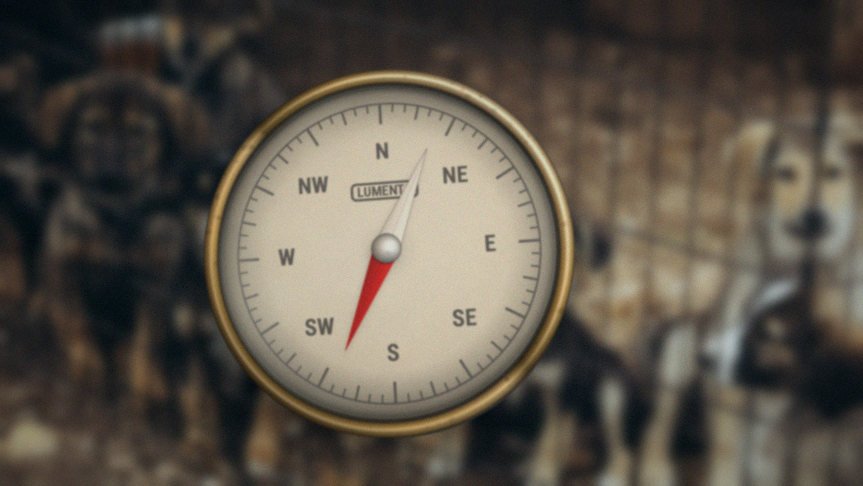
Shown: 205 °
